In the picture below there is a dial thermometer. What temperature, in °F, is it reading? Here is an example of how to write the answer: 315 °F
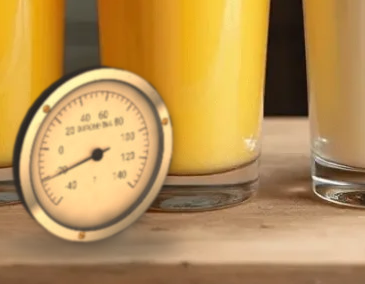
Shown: -20 °F
